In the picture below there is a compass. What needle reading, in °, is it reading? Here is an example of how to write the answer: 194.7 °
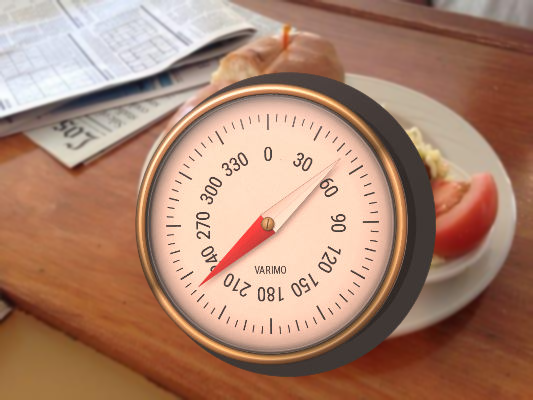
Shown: 230 °
